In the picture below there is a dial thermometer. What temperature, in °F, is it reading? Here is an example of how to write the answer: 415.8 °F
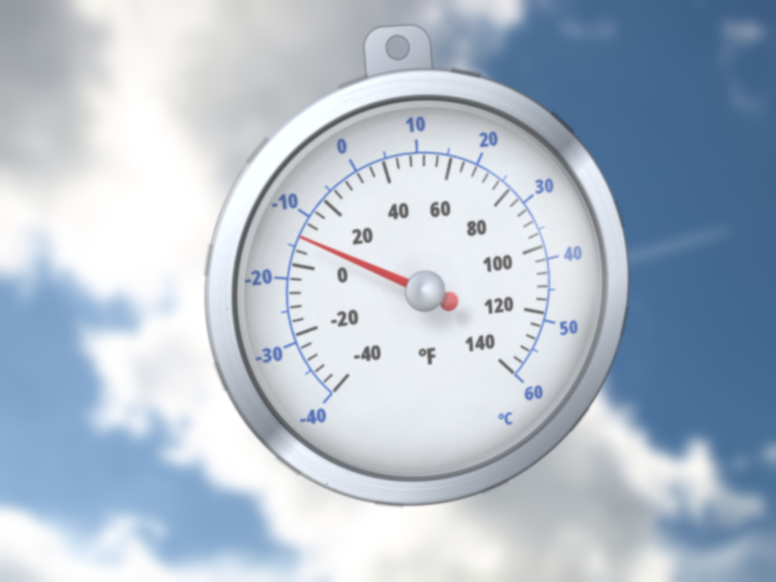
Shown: 8 °F
